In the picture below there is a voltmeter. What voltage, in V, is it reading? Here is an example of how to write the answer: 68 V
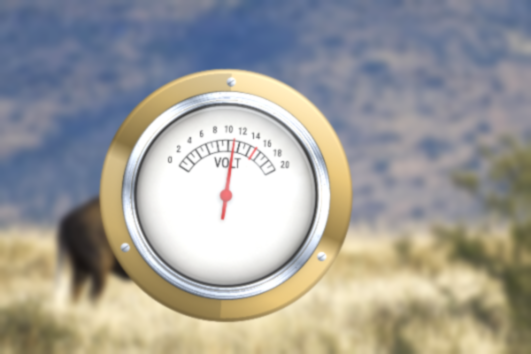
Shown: 11 V
